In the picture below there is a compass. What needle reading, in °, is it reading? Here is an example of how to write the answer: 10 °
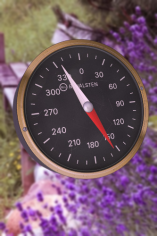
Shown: 155 °
